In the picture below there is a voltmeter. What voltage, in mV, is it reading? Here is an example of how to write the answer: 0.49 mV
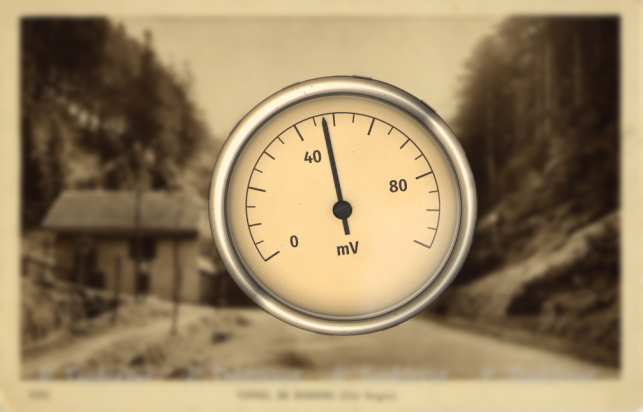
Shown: 47.5 mV
